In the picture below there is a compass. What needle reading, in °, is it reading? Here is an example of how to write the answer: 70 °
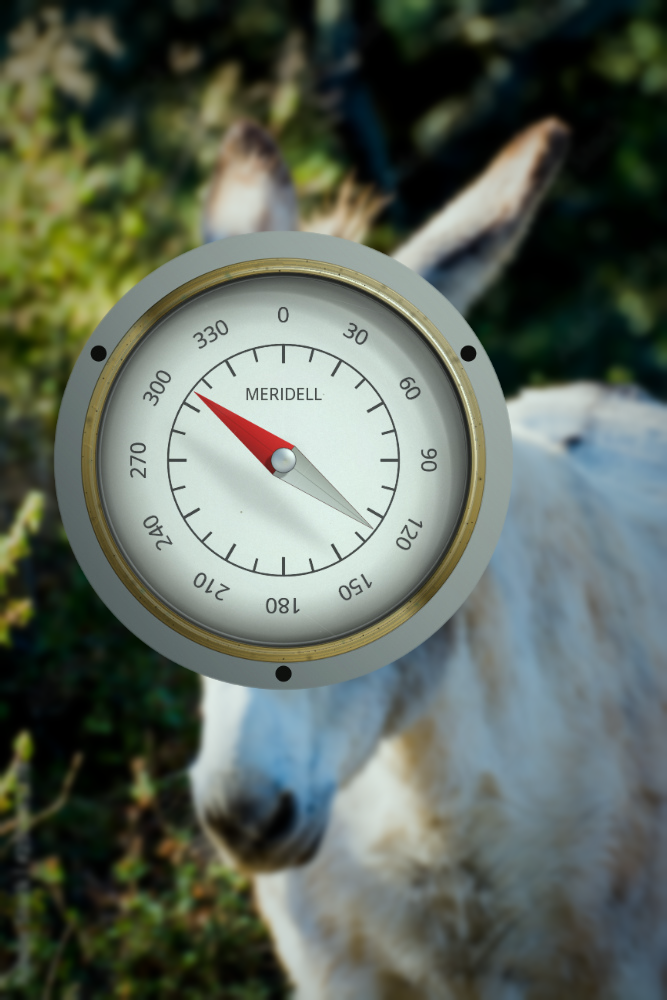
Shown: 307.5 °
